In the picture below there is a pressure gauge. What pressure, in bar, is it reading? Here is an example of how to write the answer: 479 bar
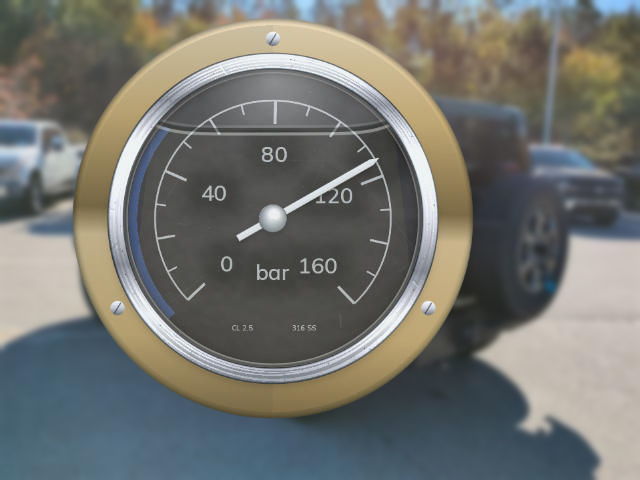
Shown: 115 bar
